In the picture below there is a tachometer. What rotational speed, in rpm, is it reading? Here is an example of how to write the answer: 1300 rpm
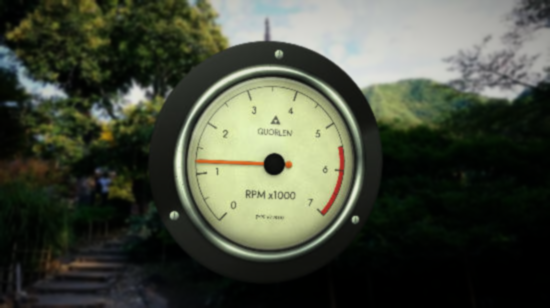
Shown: 1250 rpm
